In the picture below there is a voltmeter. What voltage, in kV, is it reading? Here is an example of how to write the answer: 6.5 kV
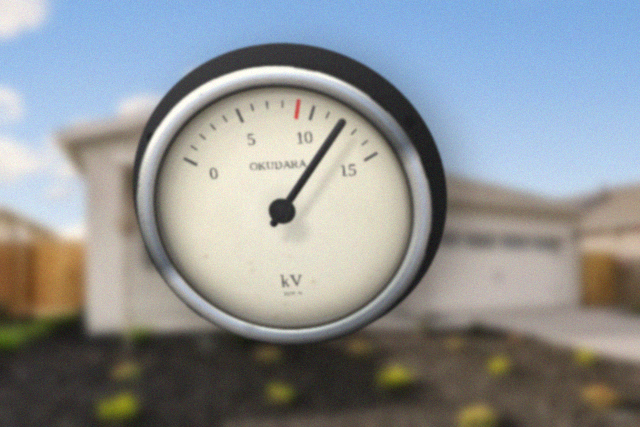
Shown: 12 kV
